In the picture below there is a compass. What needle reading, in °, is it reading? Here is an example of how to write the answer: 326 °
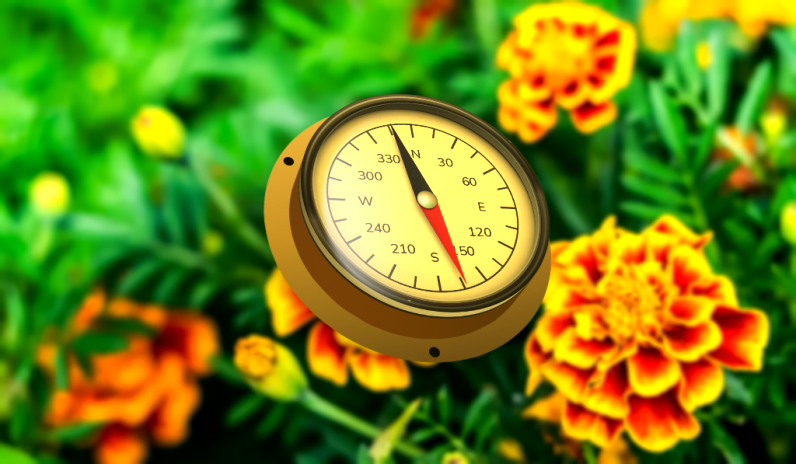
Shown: 165 °
